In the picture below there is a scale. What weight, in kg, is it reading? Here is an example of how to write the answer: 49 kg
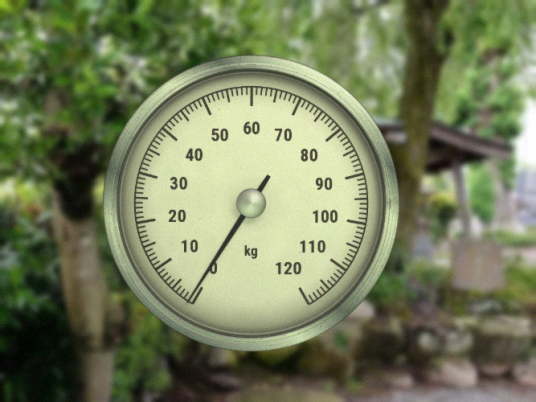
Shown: 1 kg
